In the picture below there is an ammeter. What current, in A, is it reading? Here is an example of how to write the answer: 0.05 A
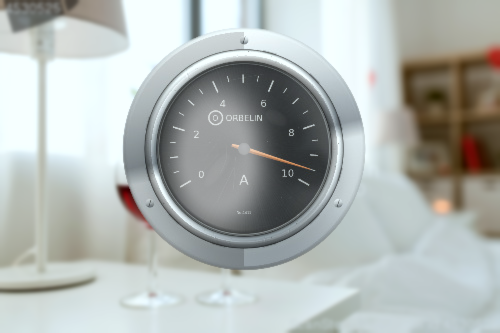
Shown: 9.5 A
